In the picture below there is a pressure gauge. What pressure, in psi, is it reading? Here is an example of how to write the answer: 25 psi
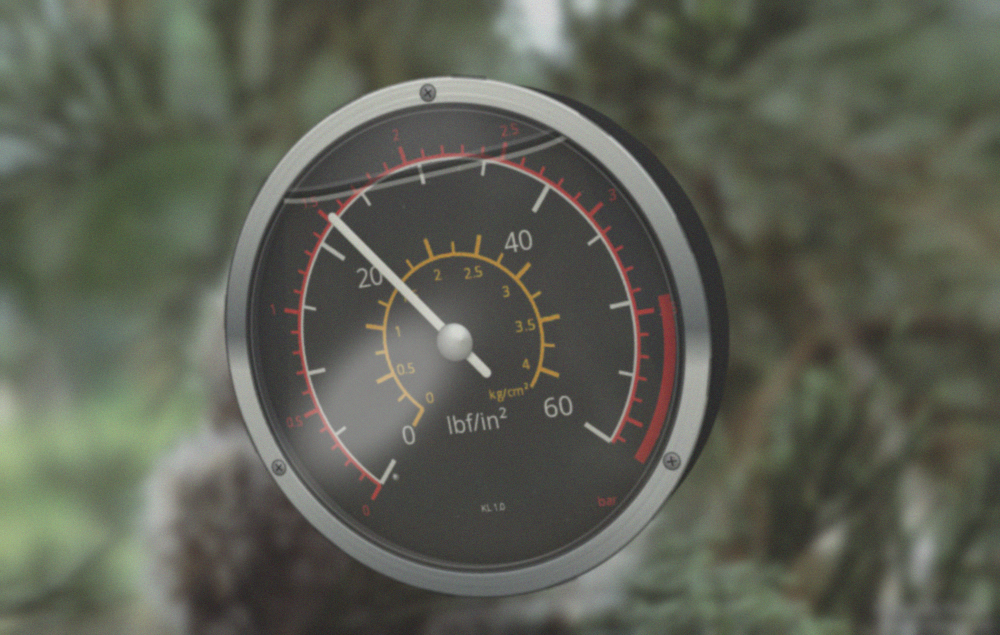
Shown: 22.5 psi
